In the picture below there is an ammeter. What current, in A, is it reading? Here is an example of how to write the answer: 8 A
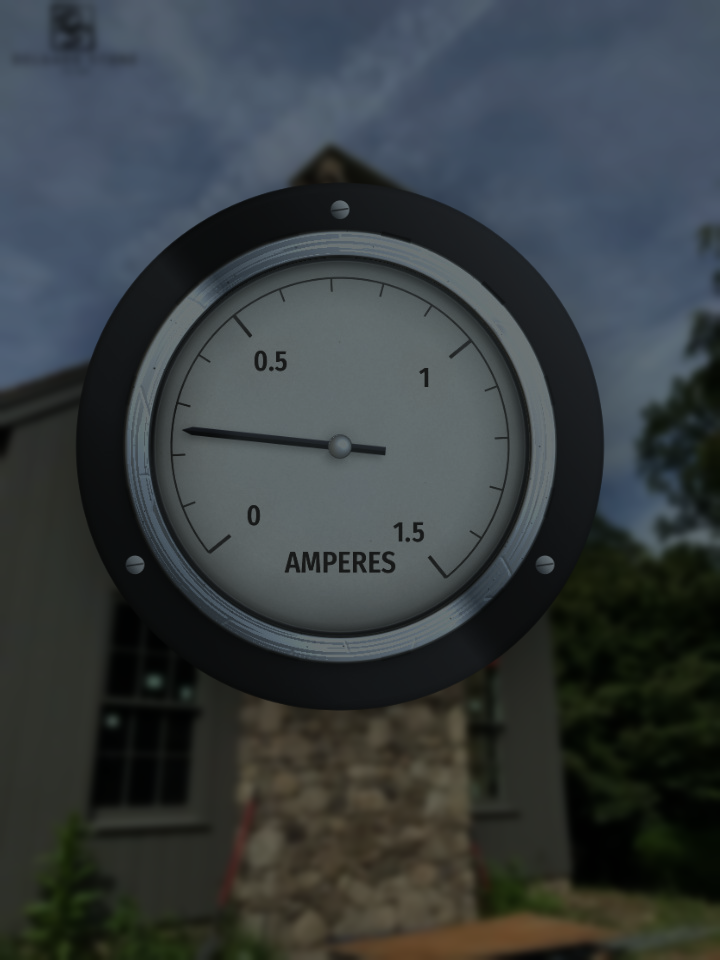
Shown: 0.25 A
